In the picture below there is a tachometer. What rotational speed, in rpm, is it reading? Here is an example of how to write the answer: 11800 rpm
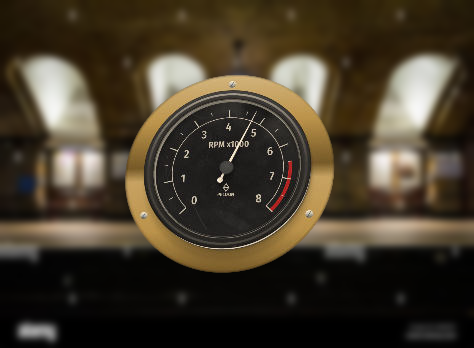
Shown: 4750 rpm
